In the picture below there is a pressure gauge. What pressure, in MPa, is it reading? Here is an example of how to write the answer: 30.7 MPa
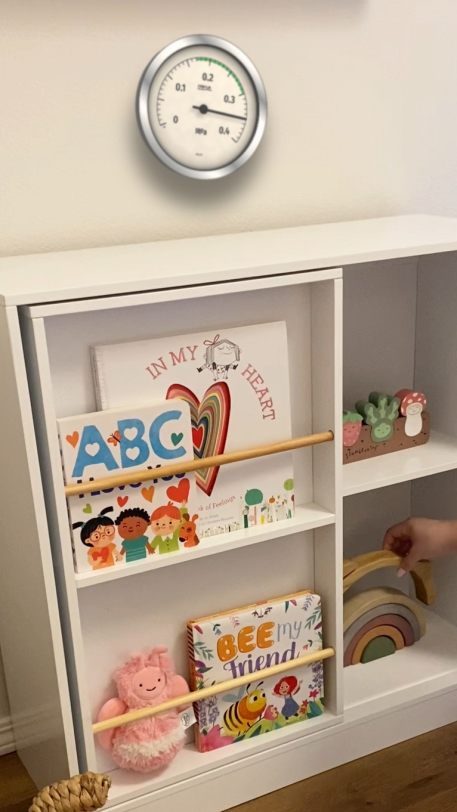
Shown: 0.35 MPa
